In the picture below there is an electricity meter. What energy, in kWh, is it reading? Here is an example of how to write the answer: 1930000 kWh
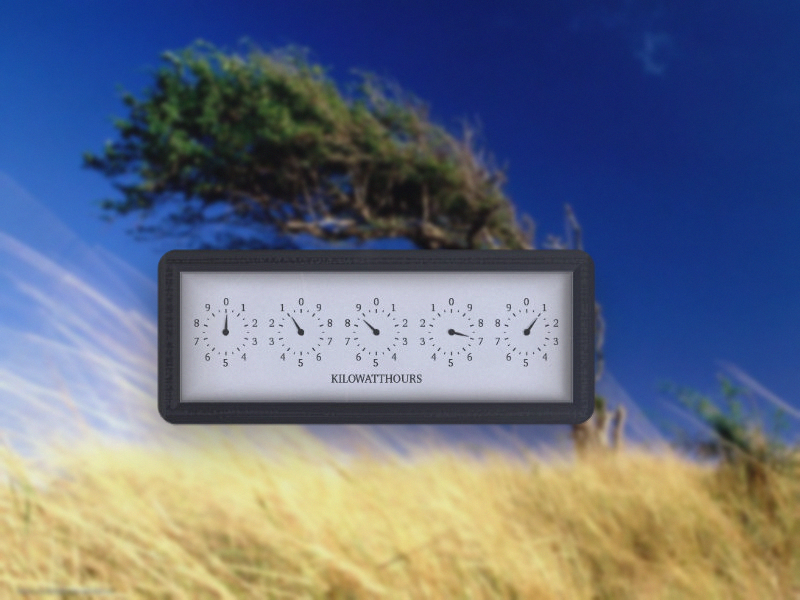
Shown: 871 kWh
